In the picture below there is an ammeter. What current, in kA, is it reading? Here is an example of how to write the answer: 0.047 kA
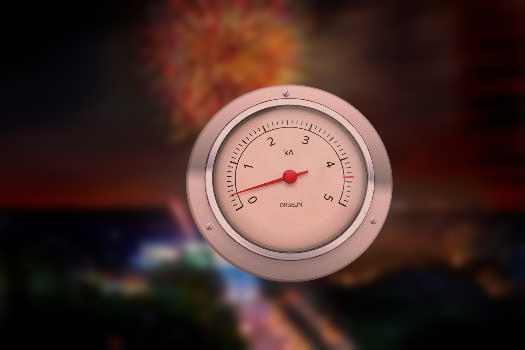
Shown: 0.3 kA
